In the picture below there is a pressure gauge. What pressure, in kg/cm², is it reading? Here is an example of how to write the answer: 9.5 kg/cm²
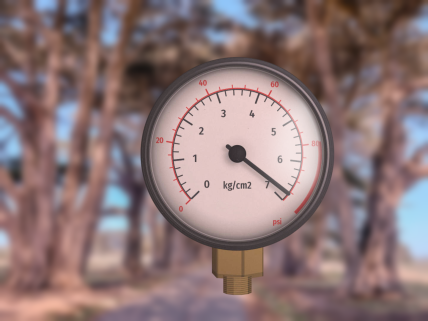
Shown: 6.8 kg/cm²
